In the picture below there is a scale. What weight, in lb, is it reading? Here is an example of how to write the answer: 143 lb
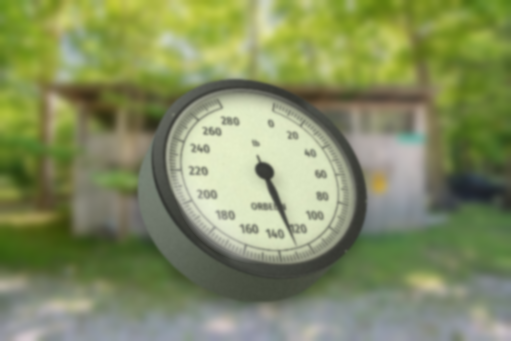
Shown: 130 lb
